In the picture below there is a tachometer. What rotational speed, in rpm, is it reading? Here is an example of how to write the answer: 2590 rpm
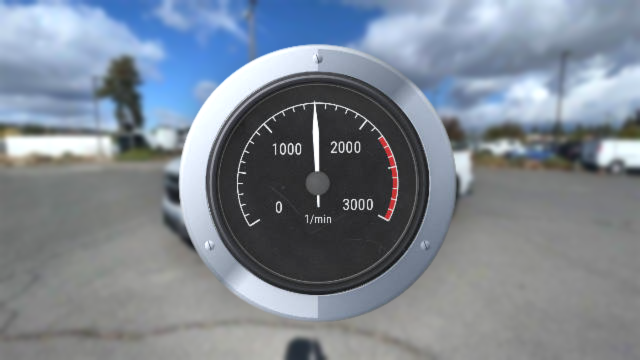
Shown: 1500 rpm
